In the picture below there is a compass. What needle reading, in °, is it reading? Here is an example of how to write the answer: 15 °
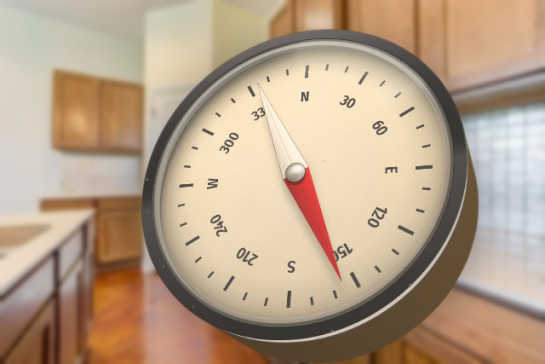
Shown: 155 °
